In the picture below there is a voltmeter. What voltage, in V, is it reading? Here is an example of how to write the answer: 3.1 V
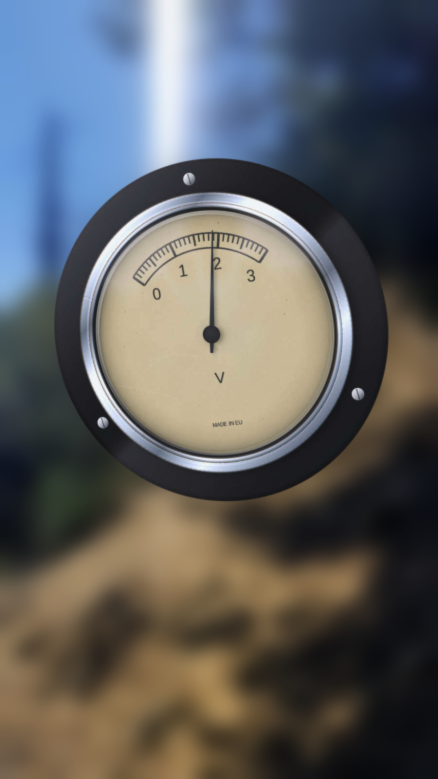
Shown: 1.9 V
